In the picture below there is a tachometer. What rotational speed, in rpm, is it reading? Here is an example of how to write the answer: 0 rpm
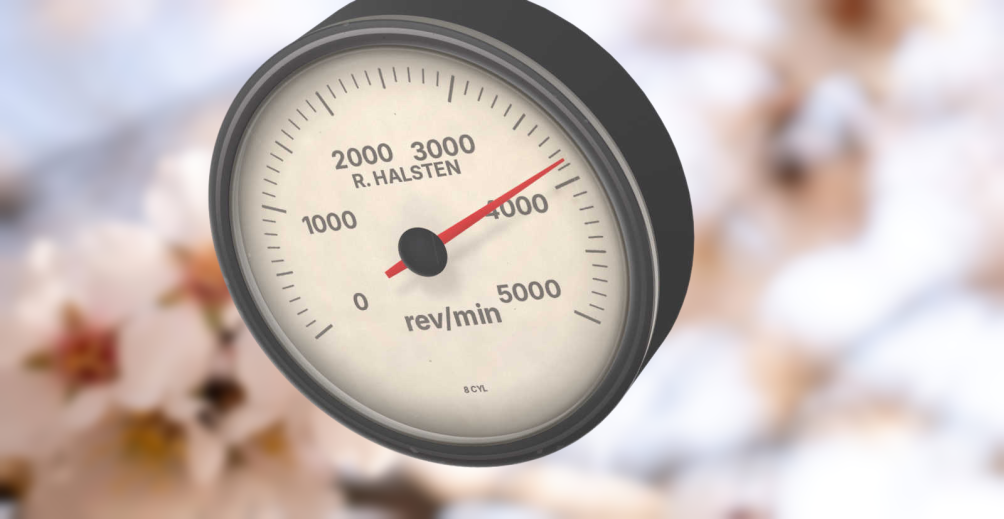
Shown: 3850 rpm
